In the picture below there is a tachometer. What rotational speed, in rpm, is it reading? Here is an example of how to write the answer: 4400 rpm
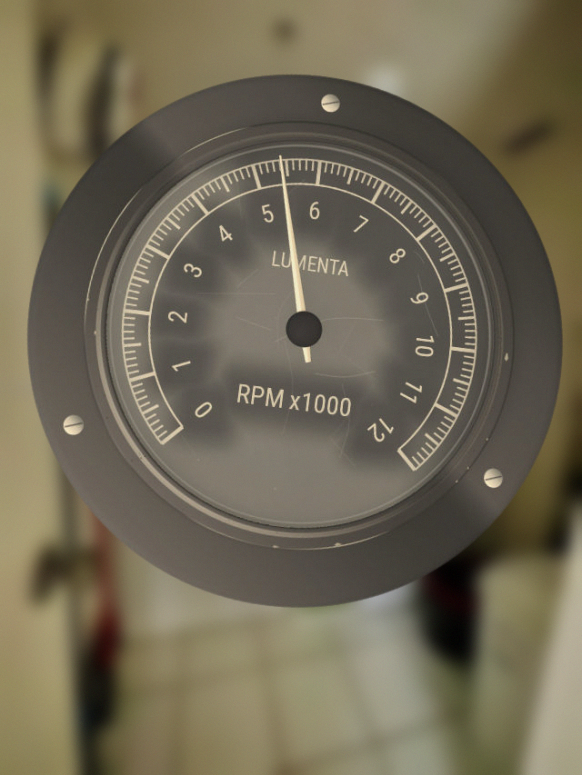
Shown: 5400 rpm
